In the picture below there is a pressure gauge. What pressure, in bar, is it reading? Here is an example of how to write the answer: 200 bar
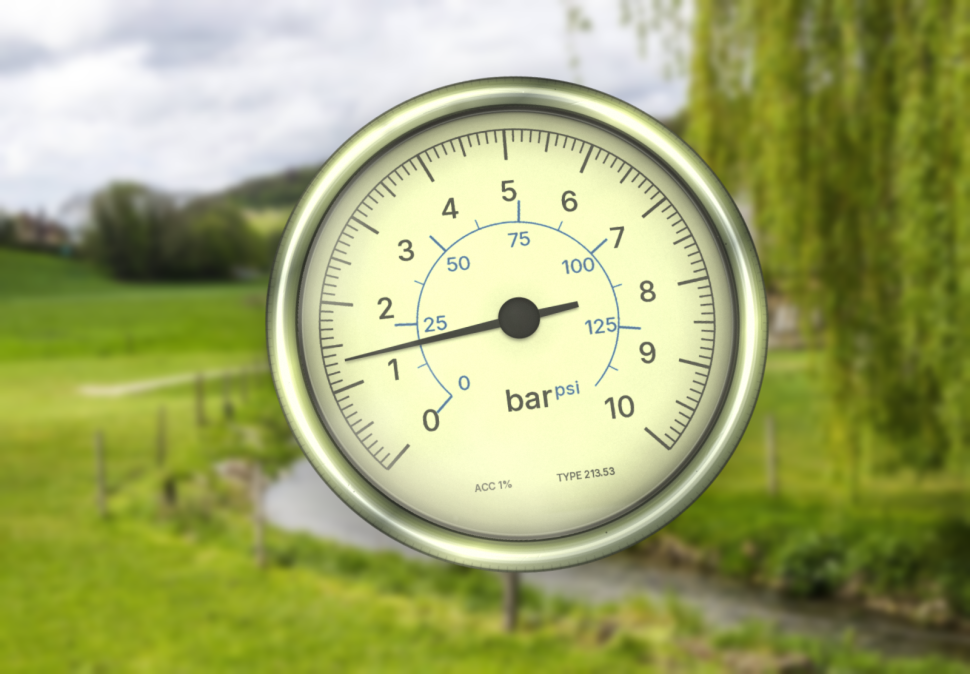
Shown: 1.3 bar
